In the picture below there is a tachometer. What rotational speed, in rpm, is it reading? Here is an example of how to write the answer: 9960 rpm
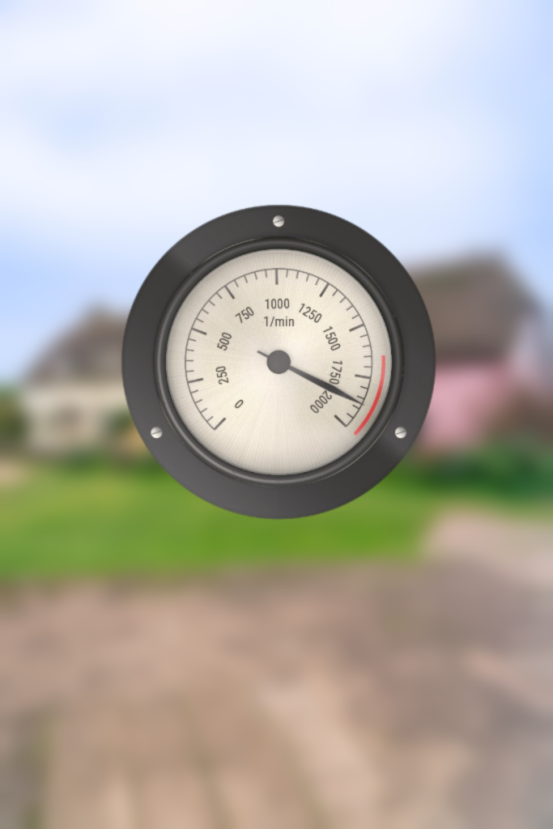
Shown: 1875 rpm
